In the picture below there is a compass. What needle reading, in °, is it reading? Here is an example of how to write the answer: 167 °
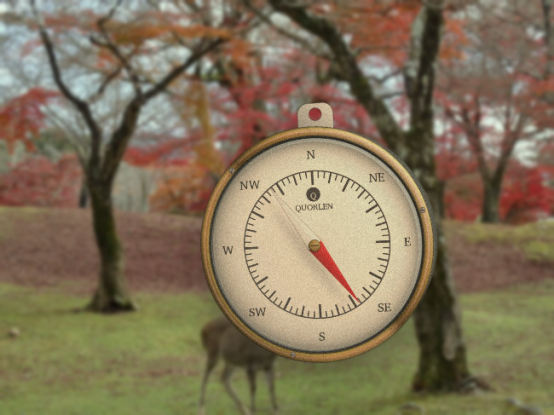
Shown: 145 °
